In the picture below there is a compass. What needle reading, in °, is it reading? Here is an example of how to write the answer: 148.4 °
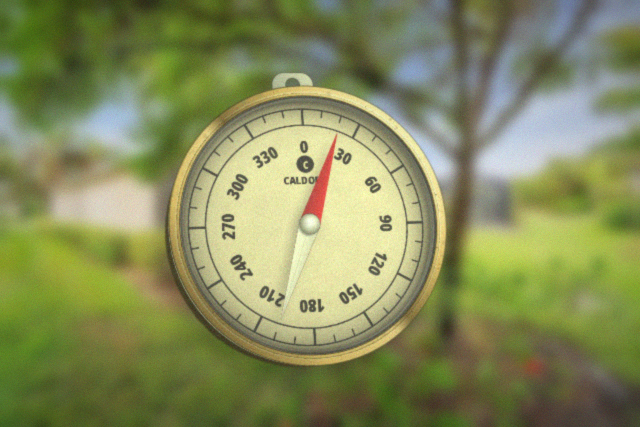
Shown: 20 °
